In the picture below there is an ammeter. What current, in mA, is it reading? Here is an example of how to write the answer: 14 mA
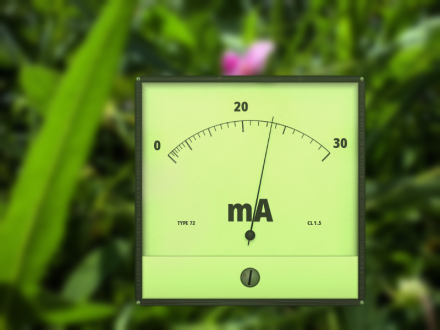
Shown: 23.5 mA
